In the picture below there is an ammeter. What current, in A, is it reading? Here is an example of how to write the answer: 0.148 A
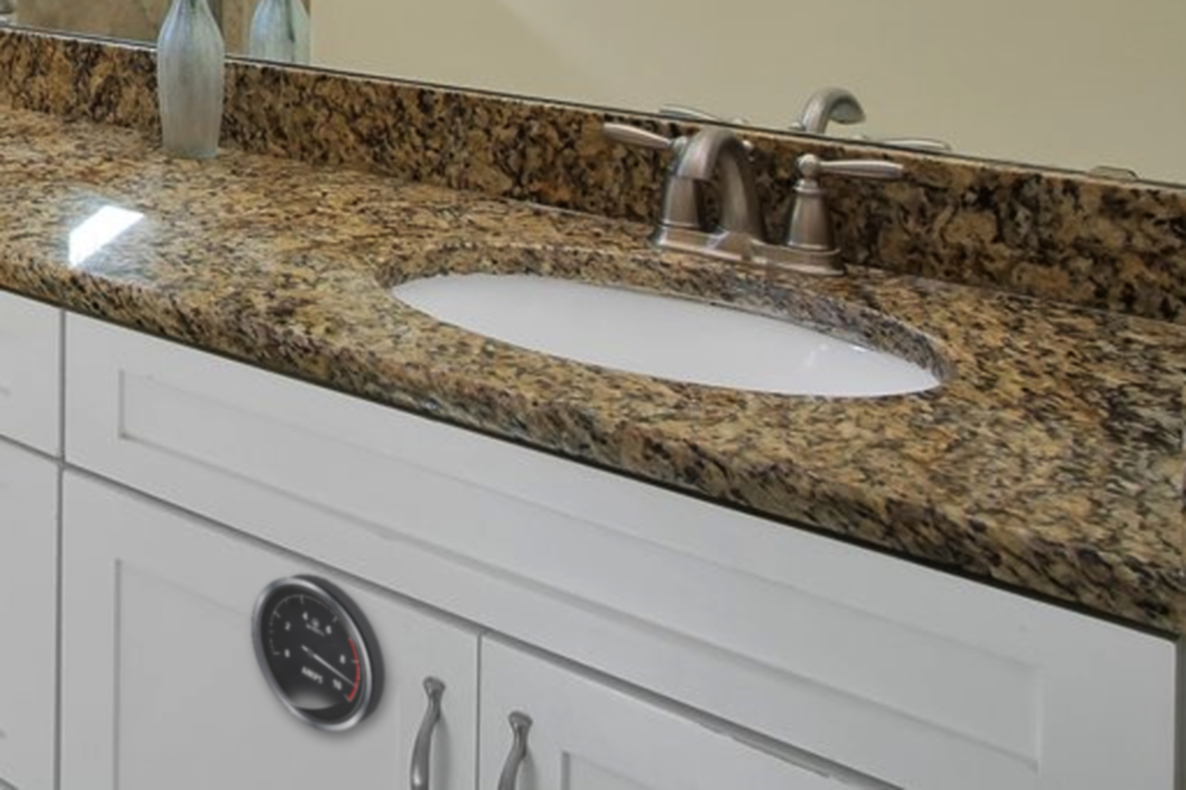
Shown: 9 A
